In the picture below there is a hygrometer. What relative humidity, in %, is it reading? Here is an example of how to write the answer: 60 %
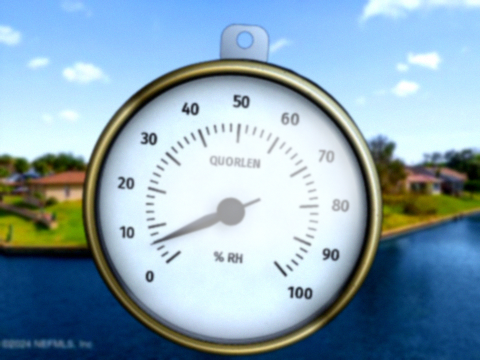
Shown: 6 %
